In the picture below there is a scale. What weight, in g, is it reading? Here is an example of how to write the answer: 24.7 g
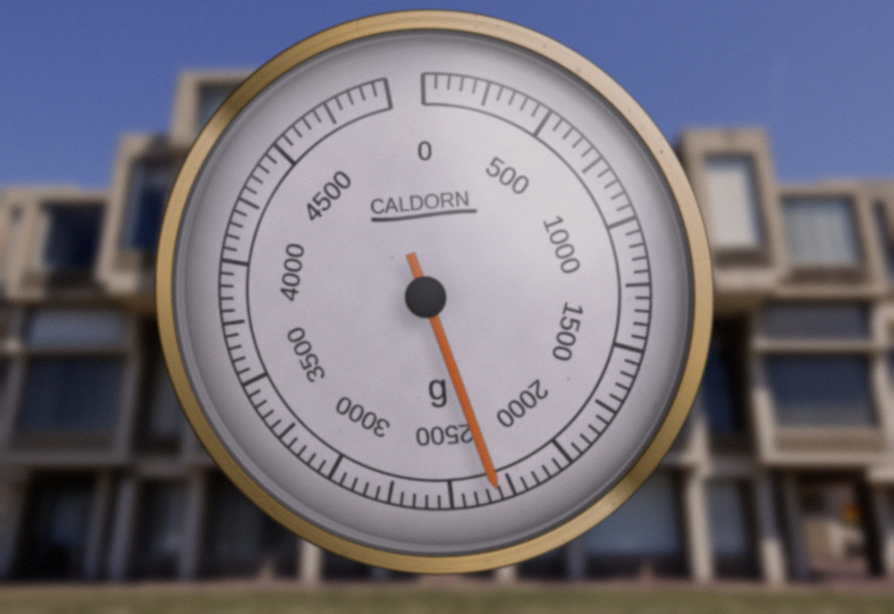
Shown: 2300 g
